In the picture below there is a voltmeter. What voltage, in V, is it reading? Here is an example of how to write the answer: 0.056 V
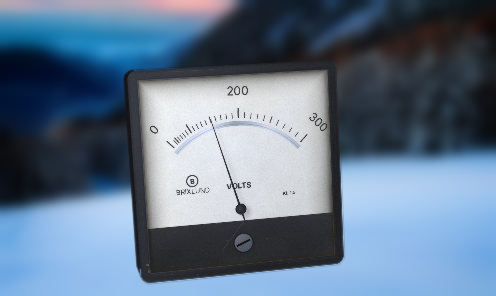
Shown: 150 V
